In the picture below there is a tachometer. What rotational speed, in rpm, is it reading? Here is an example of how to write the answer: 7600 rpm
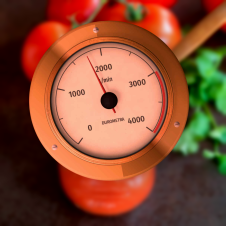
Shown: 1750 rpm
